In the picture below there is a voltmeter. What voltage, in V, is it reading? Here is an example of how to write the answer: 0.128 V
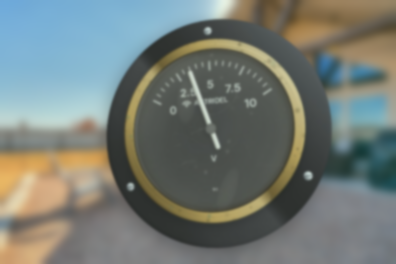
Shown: 3.5 V
